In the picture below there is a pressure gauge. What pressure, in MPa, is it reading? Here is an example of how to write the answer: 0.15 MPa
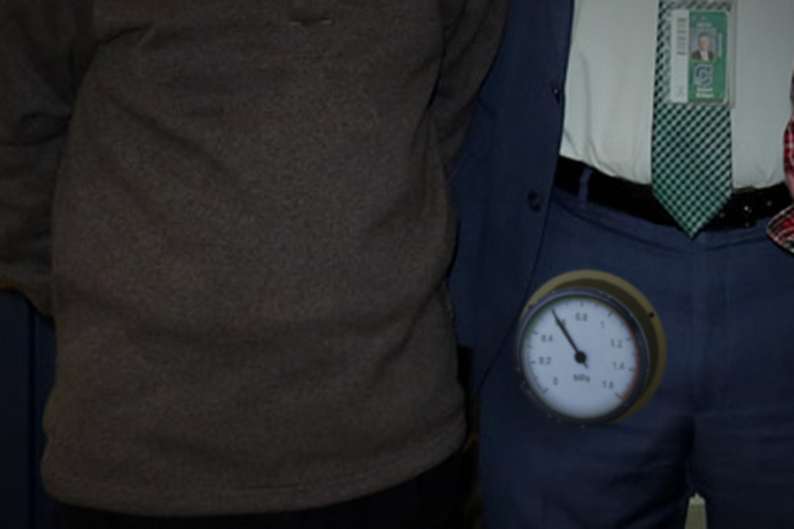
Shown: 0.6 MPa
